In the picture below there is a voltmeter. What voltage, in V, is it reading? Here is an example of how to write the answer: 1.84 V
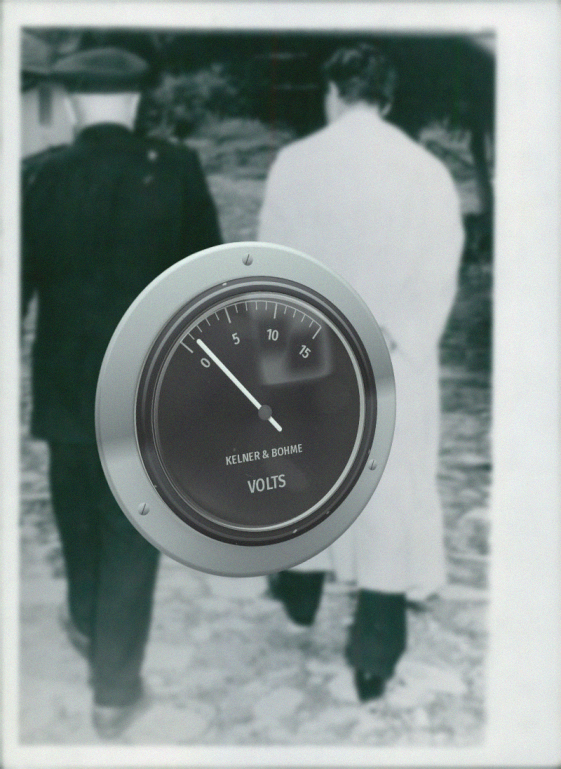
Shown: 1 V
